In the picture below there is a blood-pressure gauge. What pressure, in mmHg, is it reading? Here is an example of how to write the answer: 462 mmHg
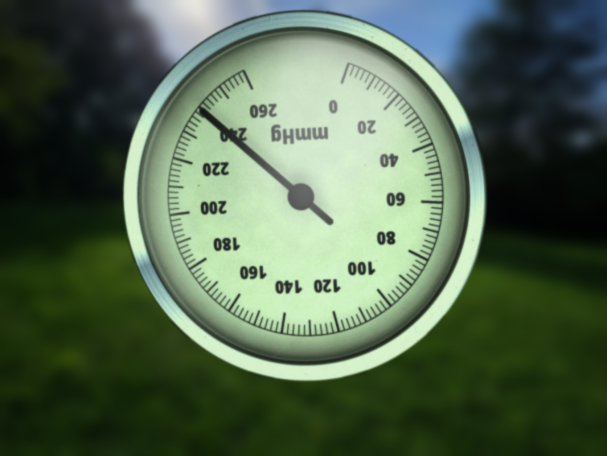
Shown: 240 mmHg
